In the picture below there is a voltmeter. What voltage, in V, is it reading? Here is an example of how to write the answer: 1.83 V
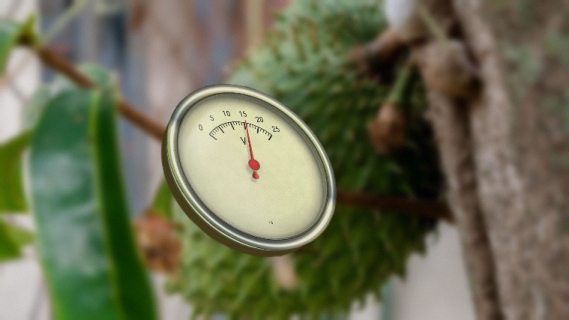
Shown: 15 V
